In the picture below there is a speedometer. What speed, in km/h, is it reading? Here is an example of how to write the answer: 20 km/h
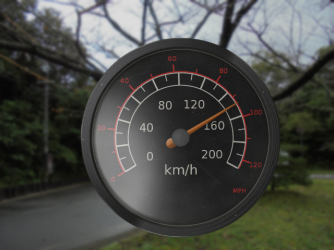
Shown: 150 km/h
